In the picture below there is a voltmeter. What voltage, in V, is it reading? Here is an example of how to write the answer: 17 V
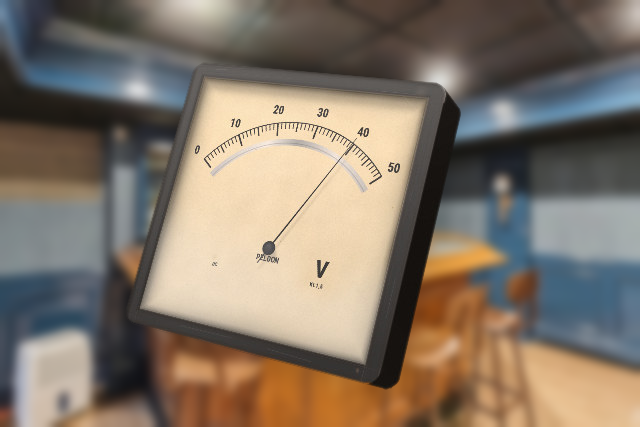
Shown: 40 V
